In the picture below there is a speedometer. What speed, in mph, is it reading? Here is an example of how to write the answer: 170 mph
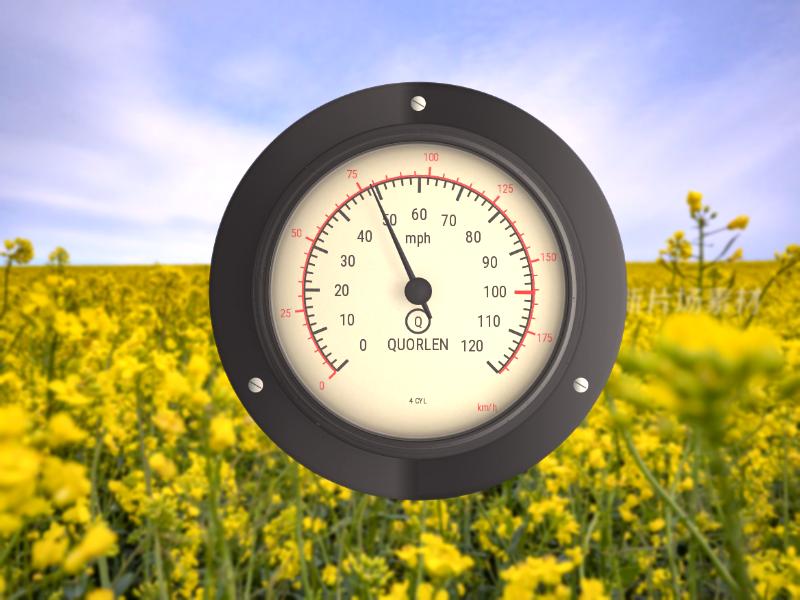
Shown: 49 mph
